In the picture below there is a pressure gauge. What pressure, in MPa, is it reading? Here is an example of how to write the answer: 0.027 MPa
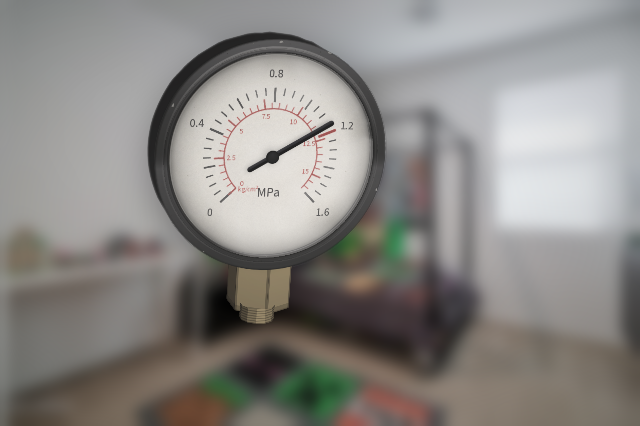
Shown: 1.15 MPa
